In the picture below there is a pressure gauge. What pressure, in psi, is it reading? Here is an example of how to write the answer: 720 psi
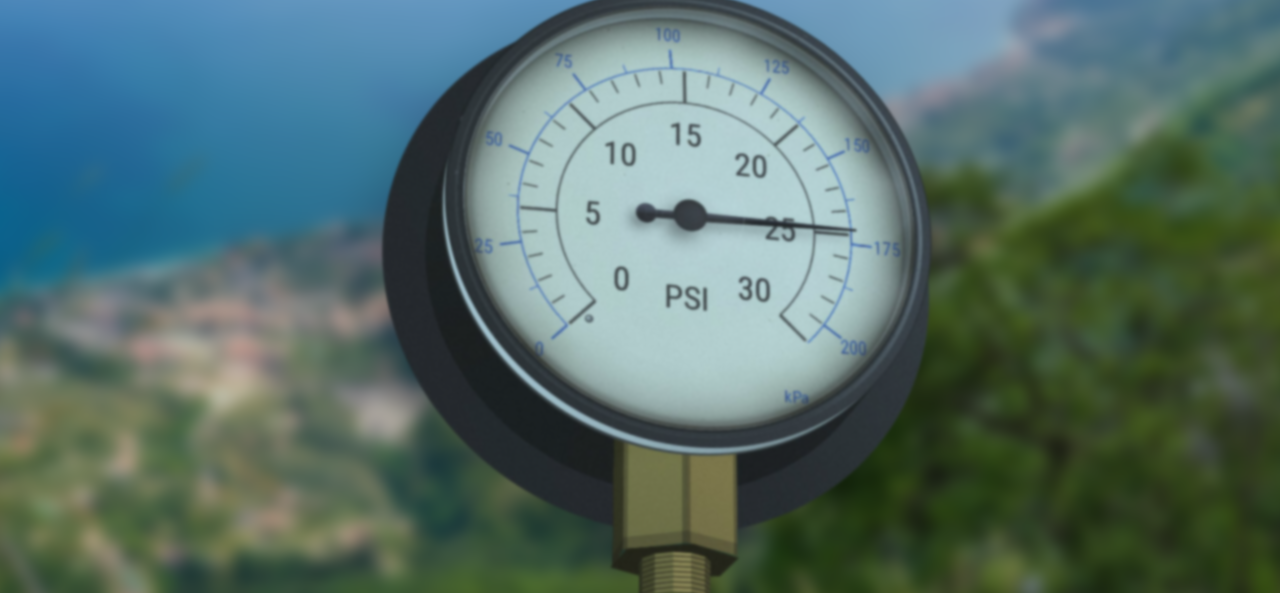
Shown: 25 psi
